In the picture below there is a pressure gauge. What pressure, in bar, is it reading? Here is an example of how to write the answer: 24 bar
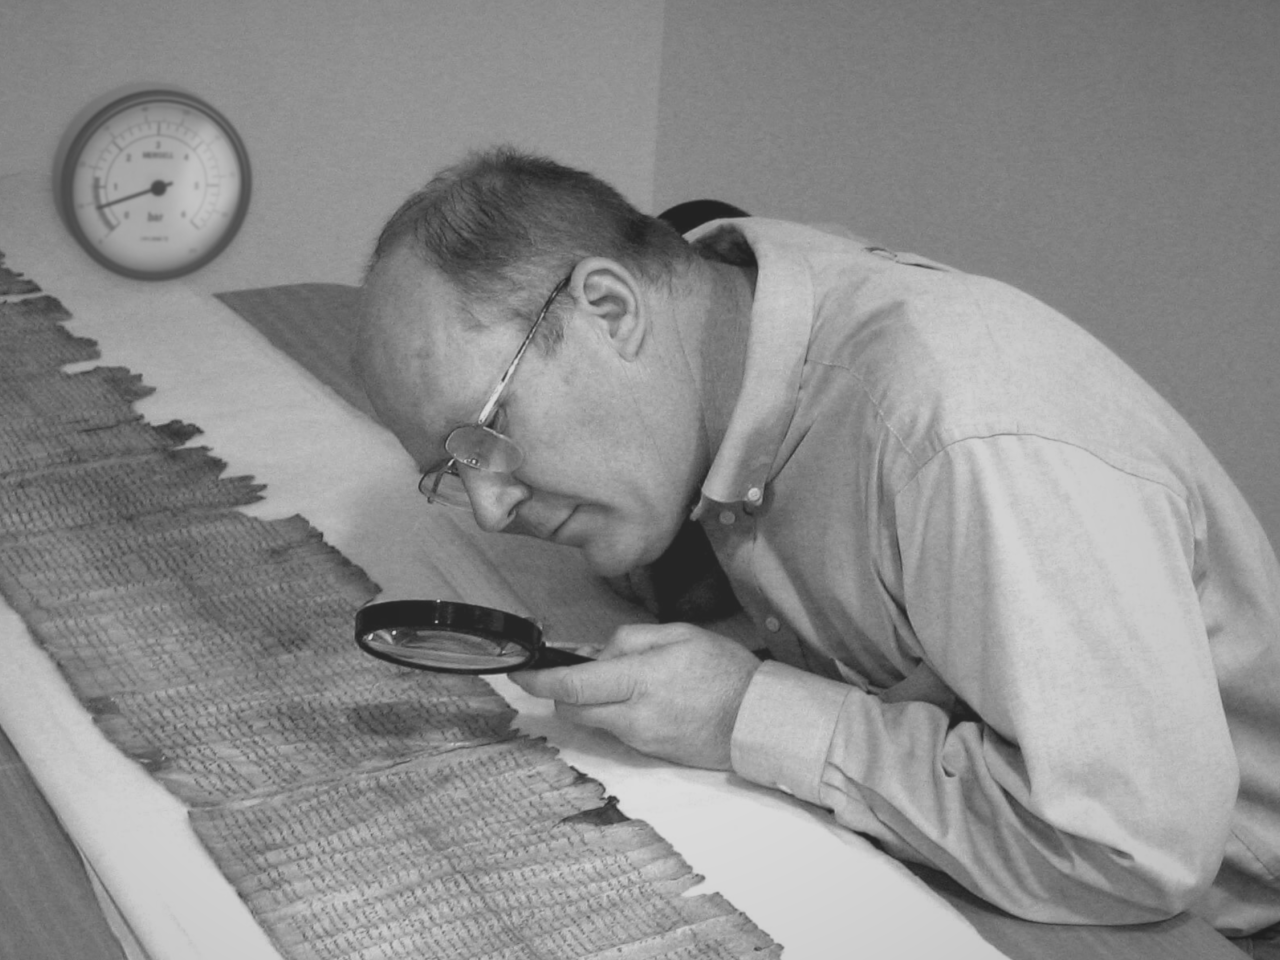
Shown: 0.6 bar
